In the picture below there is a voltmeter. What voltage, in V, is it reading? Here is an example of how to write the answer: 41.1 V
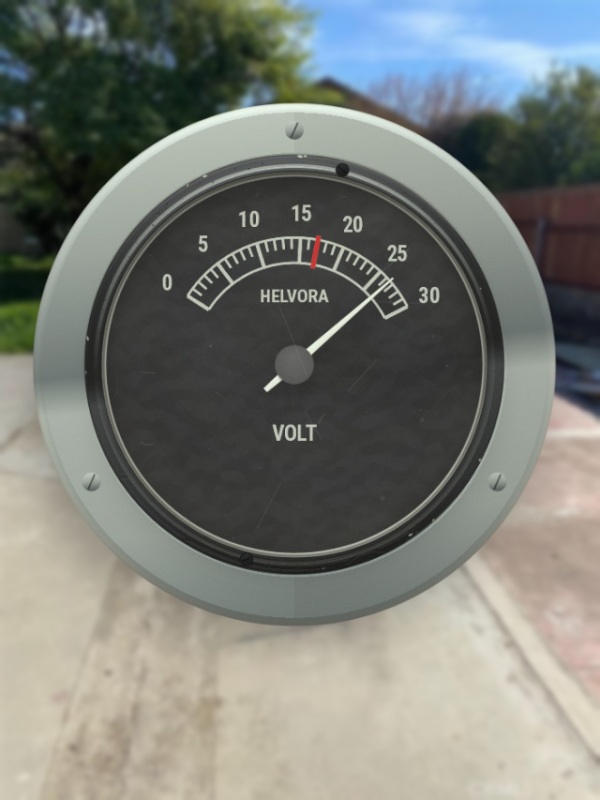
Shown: 26.5 V
